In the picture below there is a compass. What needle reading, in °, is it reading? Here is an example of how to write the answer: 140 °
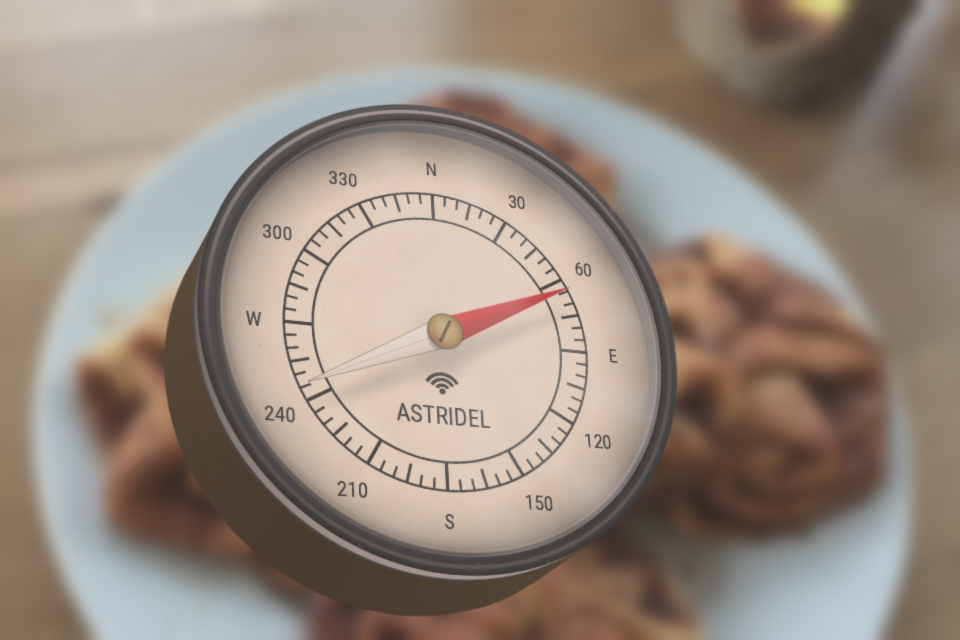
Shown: 65 °
